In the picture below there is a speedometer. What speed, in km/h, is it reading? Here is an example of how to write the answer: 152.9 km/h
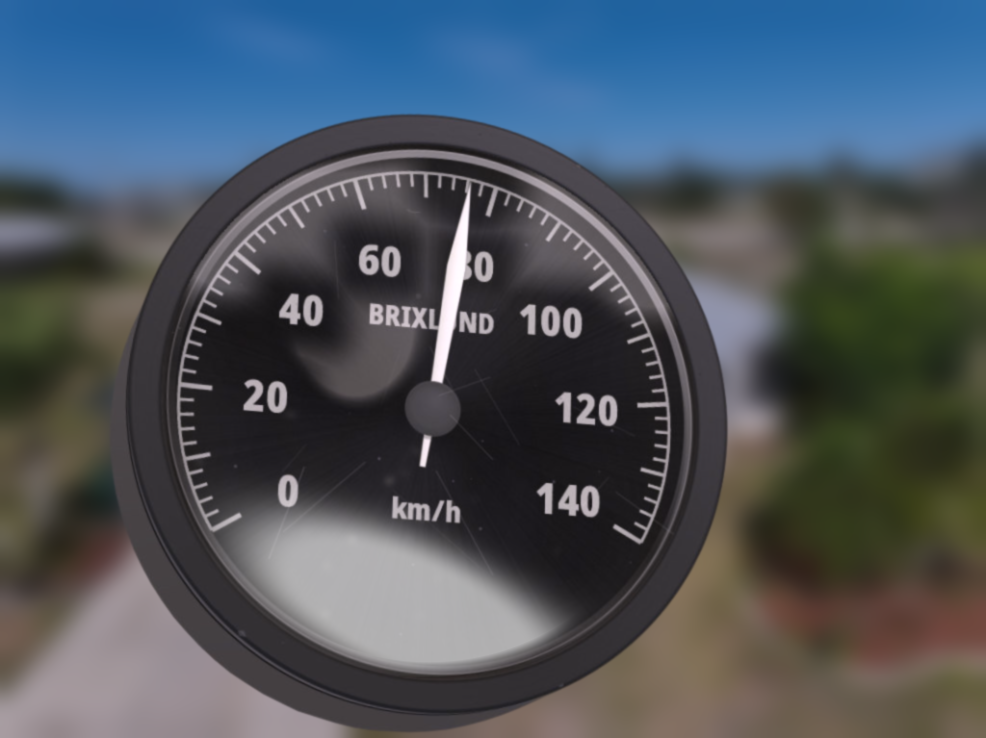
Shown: 76 km/h
